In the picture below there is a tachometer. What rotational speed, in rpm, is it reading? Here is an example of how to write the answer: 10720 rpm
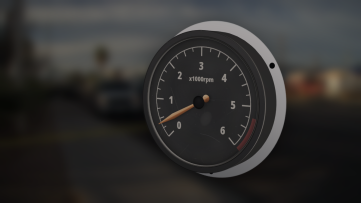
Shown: 375 rpm
